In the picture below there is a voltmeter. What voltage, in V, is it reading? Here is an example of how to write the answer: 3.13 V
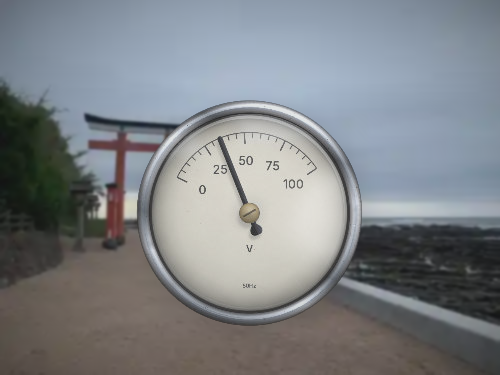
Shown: 35 V
